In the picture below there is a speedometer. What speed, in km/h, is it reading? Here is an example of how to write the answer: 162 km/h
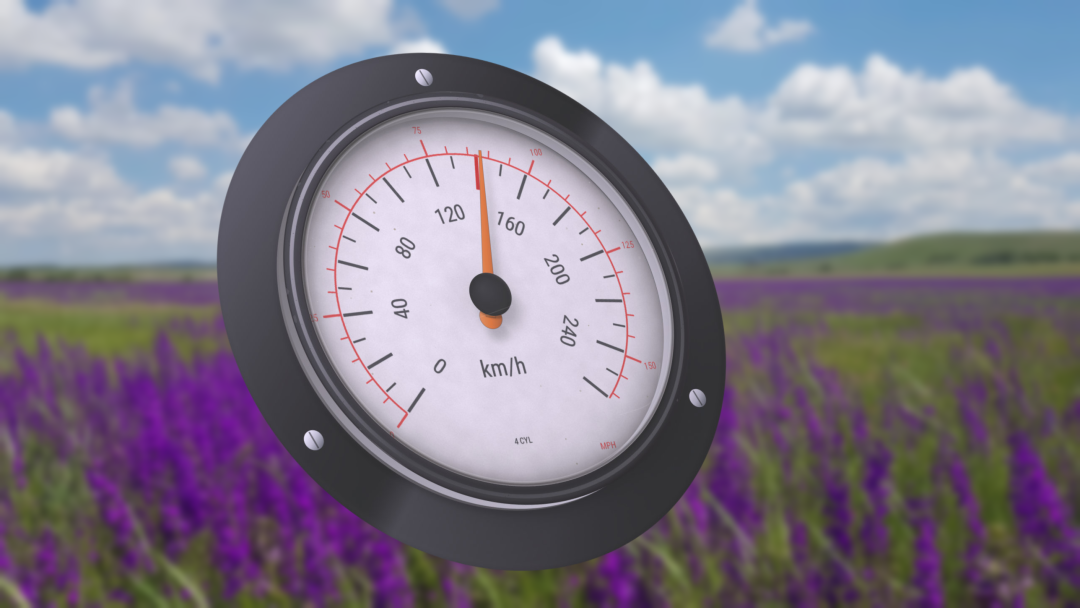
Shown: 140 km/h
